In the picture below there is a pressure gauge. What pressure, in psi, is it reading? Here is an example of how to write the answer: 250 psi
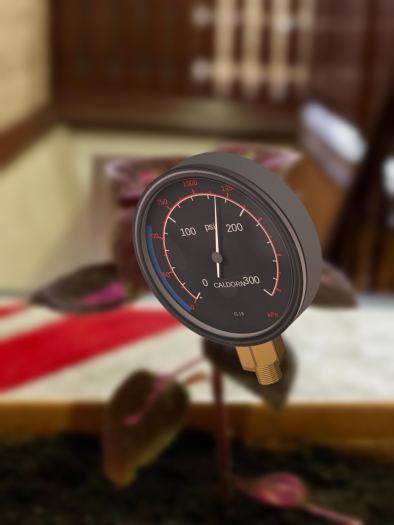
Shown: 170 psi
